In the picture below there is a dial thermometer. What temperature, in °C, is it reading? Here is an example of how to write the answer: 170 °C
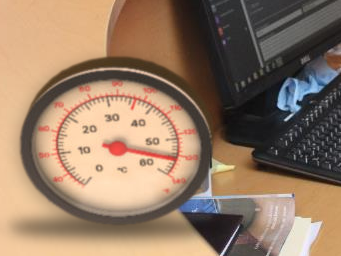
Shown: 55 °C
